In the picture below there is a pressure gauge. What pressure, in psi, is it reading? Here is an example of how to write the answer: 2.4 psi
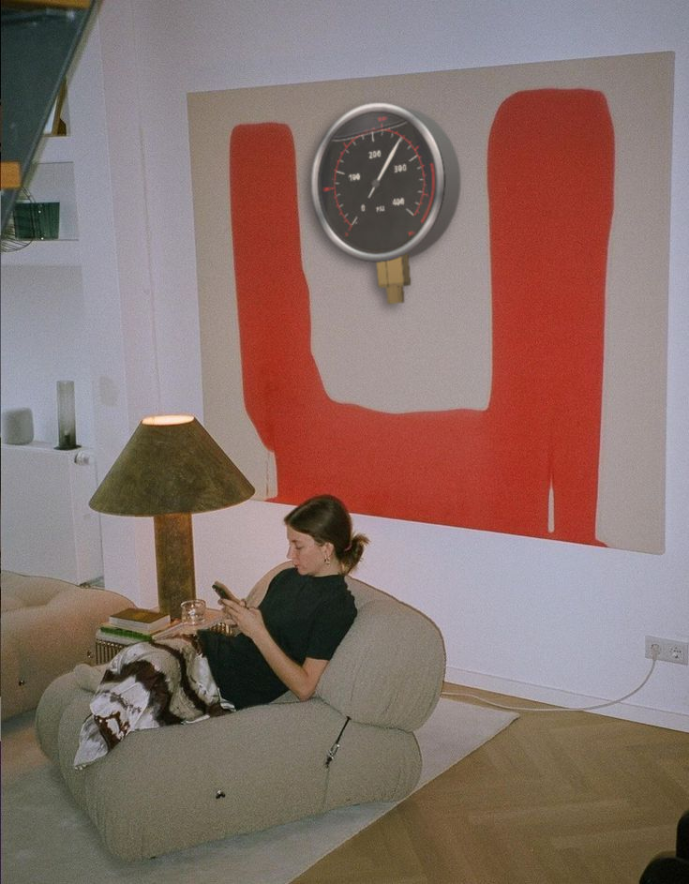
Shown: 260 psi
